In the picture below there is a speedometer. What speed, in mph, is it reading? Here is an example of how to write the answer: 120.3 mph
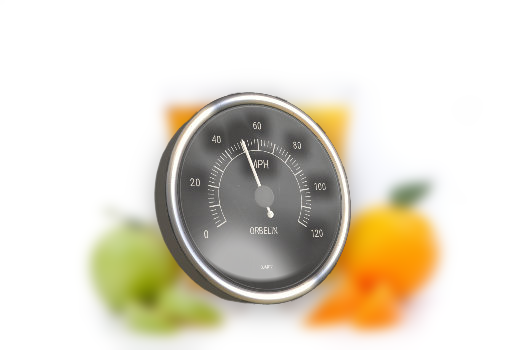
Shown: 50 mph
